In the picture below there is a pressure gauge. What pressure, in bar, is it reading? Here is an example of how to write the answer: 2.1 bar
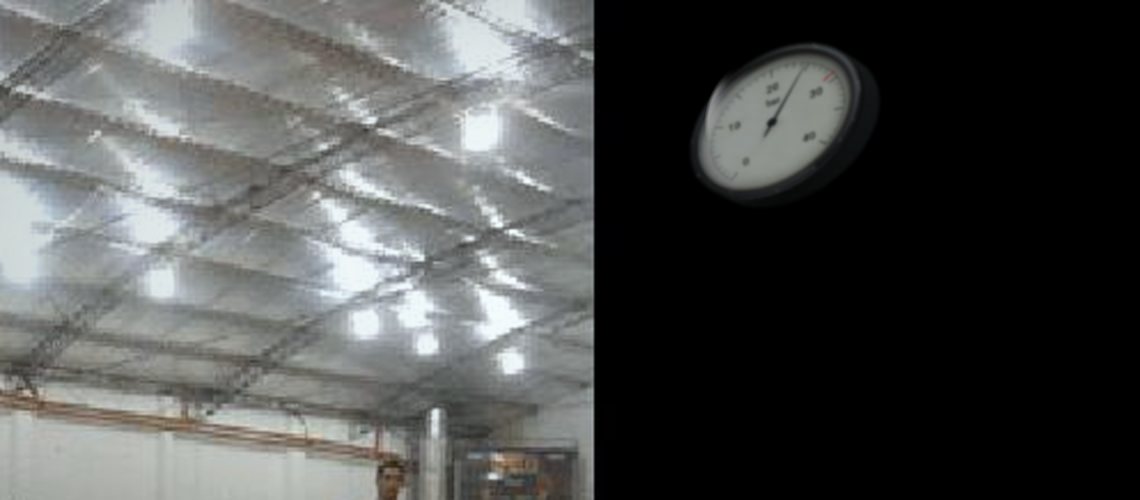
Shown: 25 bar
